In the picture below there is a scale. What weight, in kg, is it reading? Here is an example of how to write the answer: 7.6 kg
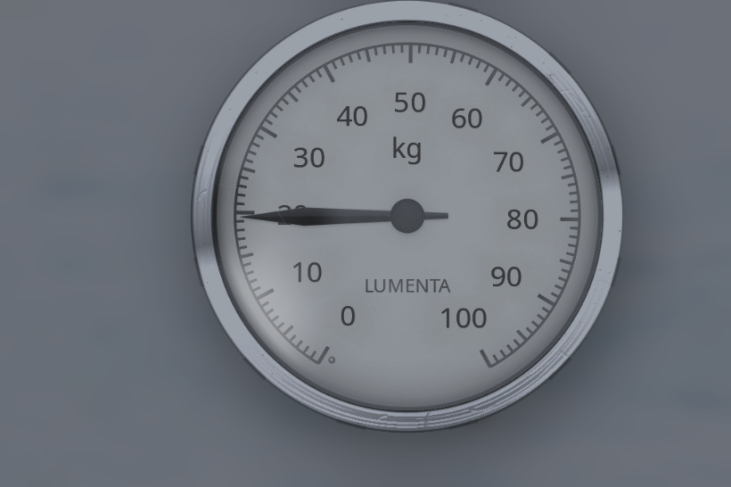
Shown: 19.5 kg
